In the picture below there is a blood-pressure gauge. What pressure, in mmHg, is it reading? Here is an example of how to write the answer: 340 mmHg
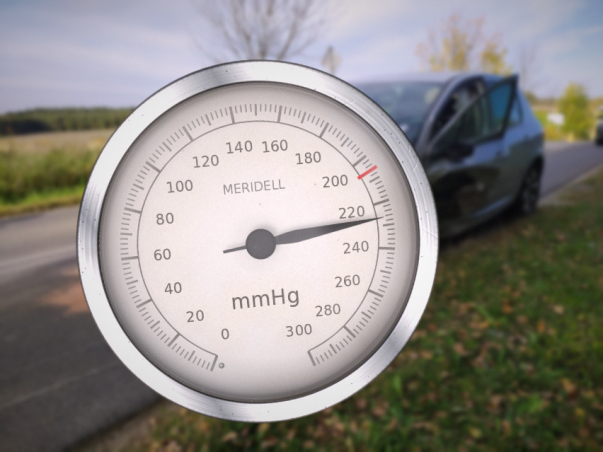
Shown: 226 mmHg
